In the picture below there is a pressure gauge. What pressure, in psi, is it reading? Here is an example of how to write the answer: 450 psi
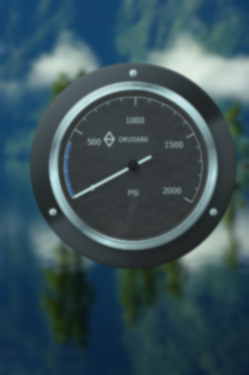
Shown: 0 psi
